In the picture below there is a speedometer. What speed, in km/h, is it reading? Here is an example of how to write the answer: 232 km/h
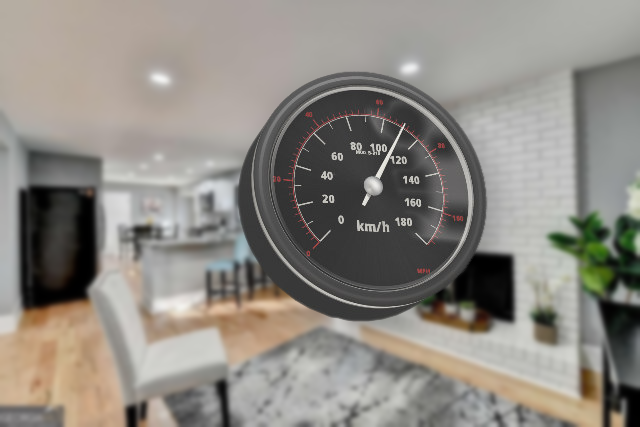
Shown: 110 km/h
